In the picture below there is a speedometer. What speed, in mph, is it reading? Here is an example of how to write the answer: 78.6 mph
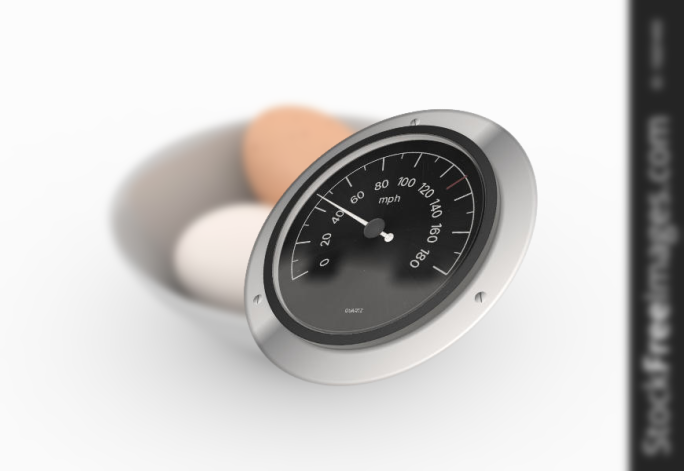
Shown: 45 mph
